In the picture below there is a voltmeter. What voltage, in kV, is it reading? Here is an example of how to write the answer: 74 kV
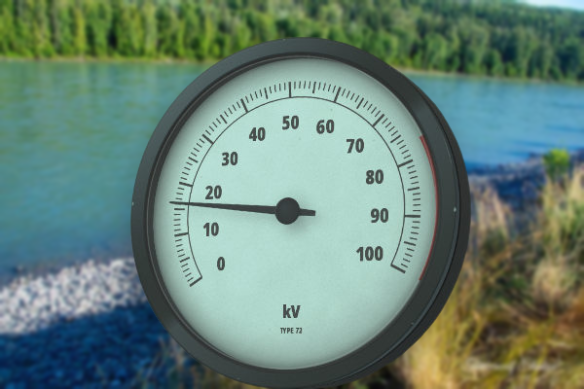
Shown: 16 kV
